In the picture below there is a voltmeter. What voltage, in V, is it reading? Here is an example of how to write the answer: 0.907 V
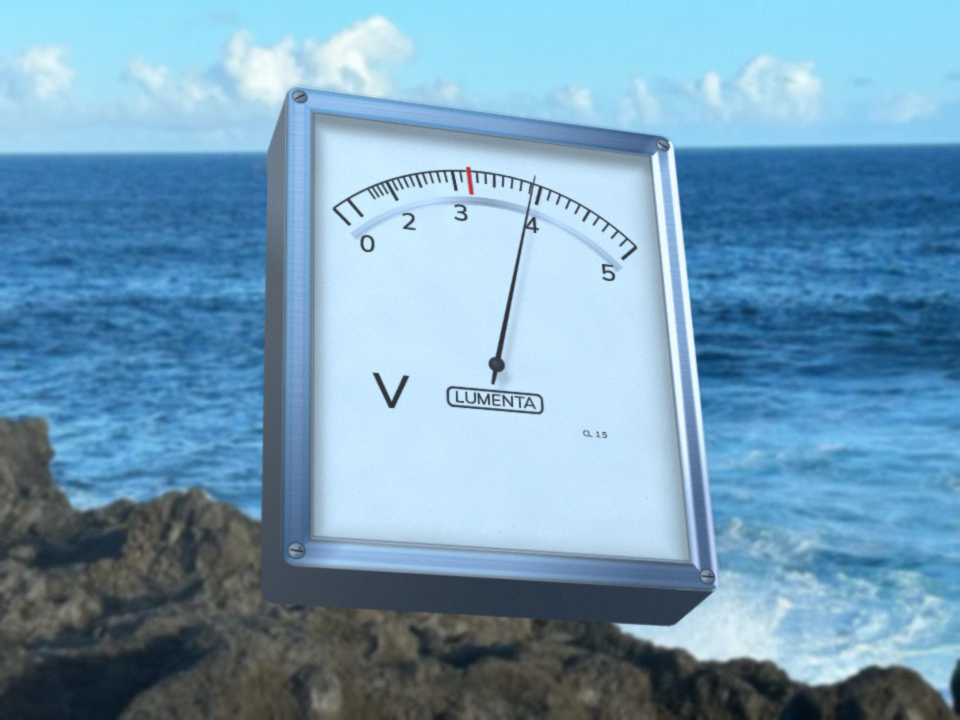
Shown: 3.9 V
